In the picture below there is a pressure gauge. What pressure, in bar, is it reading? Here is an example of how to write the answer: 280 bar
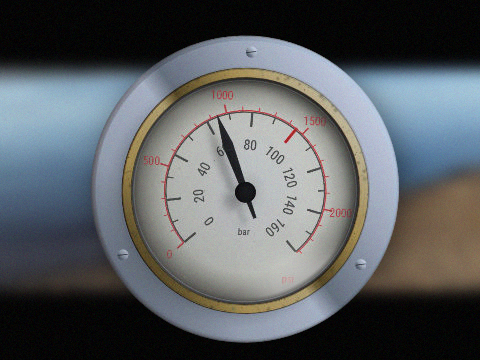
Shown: 65 bar
